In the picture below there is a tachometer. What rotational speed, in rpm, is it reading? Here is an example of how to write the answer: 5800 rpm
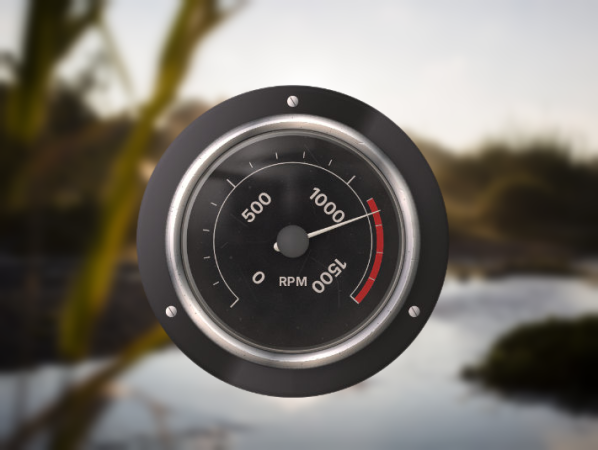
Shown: 1150 rpm
